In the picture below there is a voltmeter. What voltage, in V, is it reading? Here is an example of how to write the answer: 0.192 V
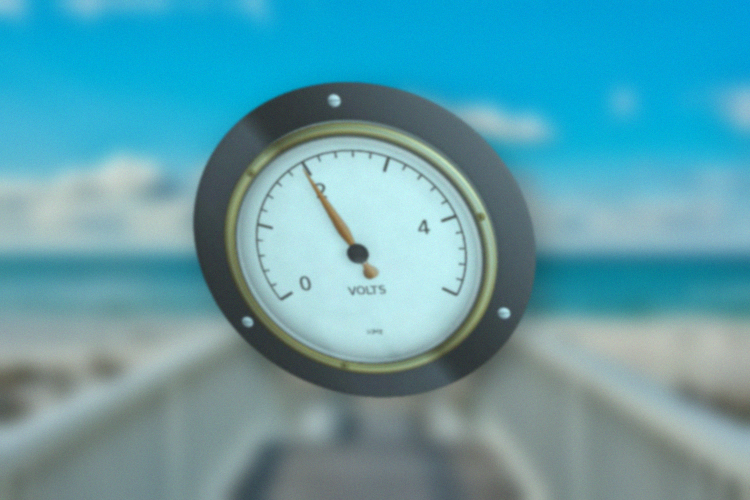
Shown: 2 V
